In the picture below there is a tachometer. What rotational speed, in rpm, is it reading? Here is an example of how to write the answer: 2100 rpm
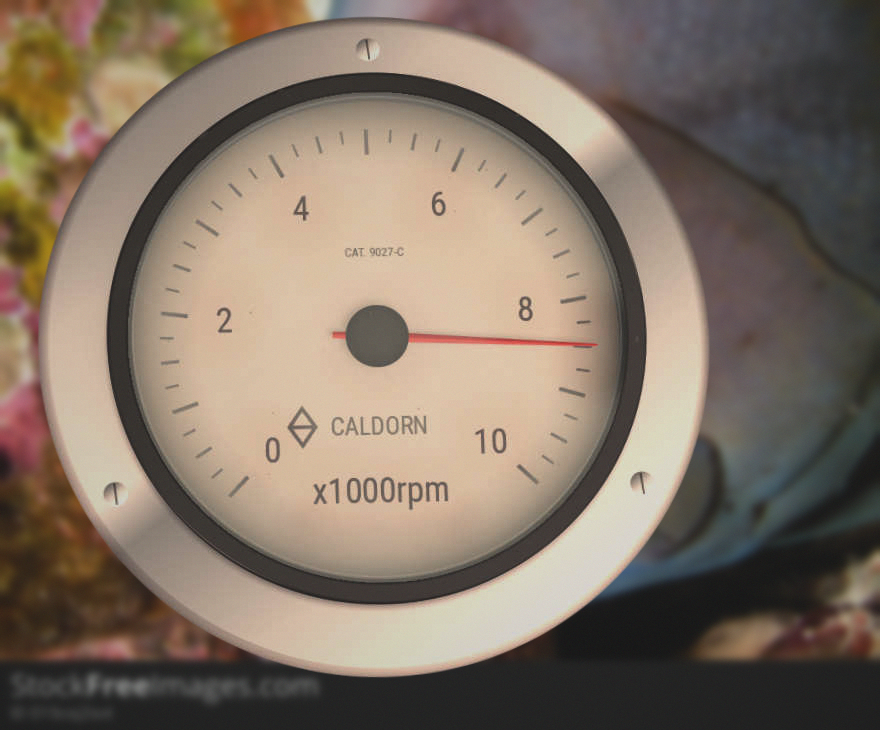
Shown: 8500 rpm
